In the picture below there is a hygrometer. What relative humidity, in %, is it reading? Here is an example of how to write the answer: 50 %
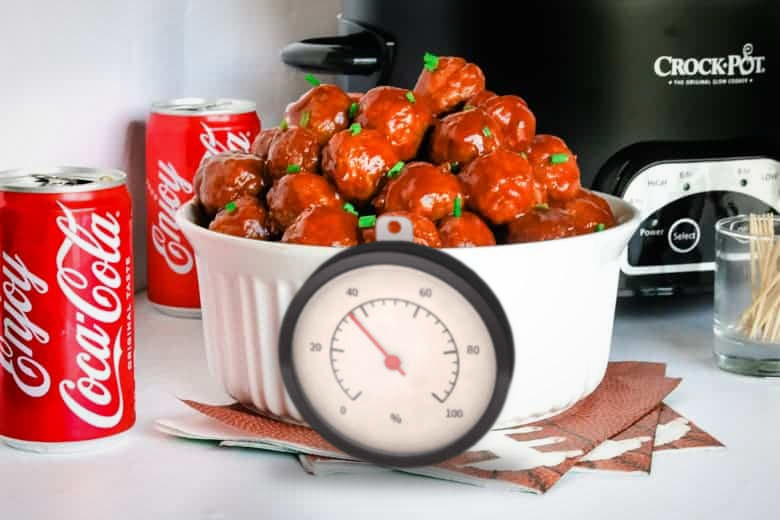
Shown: 36 %
